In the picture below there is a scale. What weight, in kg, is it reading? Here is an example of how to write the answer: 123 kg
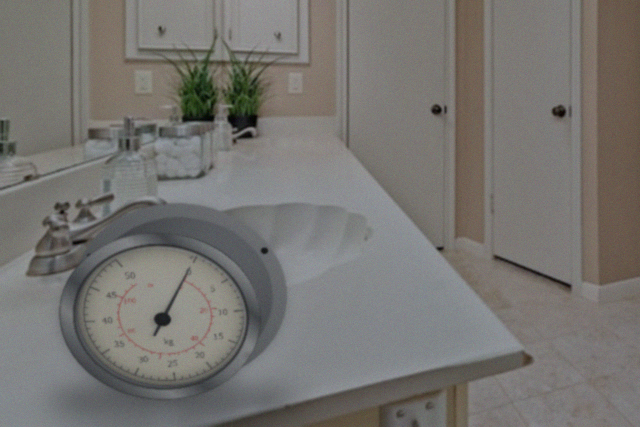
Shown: 0 kg
